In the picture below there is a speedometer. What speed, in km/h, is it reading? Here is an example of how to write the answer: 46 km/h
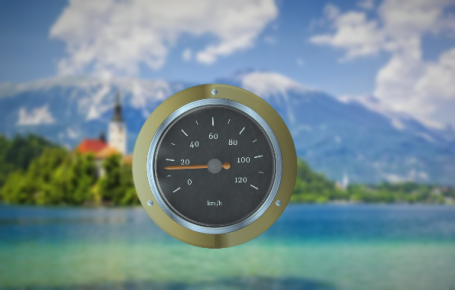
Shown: 15 km/h
